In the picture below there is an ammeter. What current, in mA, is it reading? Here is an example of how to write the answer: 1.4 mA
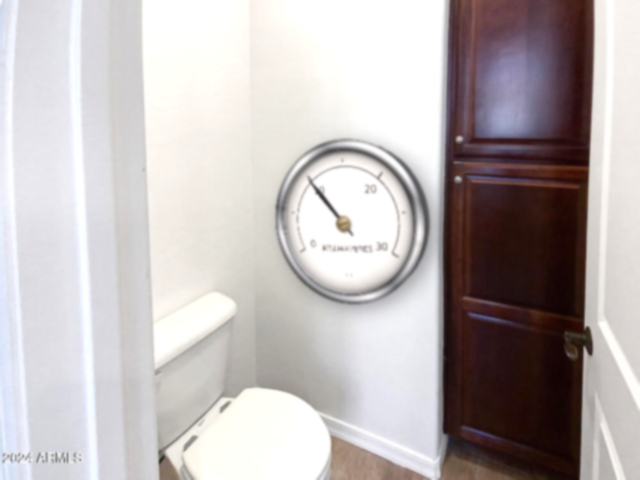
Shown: 10 mA
